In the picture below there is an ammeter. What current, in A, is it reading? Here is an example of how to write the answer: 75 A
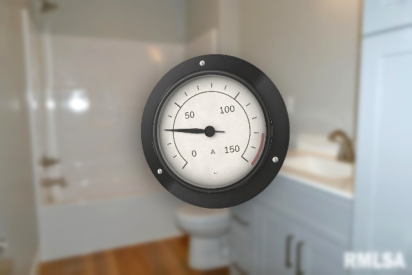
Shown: 30 A
